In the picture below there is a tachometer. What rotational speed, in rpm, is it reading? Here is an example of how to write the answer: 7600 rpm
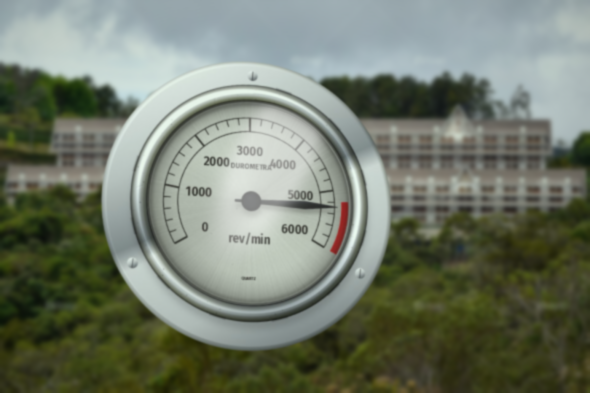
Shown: 5300 rpm
